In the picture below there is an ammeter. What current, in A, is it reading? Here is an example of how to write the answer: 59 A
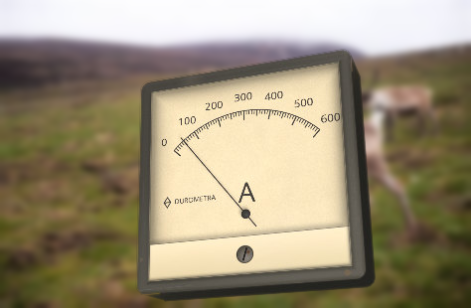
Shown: 50 A
